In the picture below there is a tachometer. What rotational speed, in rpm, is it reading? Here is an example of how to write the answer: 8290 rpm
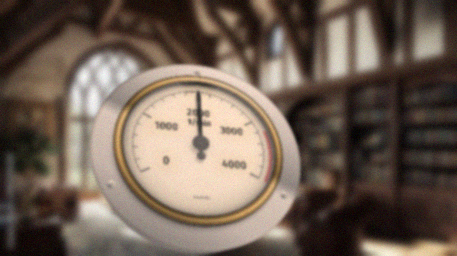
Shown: 2000 rpm
